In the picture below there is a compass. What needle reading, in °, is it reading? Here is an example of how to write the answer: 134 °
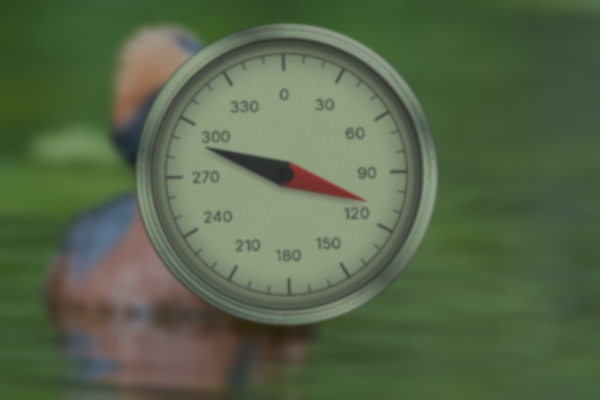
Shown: 110 °
